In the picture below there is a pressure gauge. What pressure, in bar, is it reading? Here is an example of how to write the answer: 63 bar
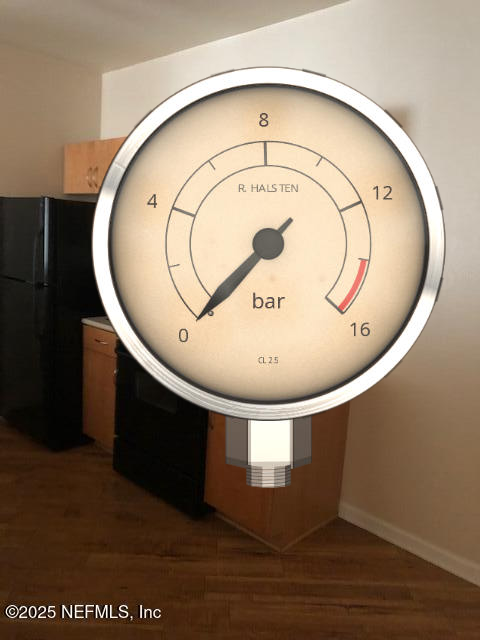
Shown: 0 bar
